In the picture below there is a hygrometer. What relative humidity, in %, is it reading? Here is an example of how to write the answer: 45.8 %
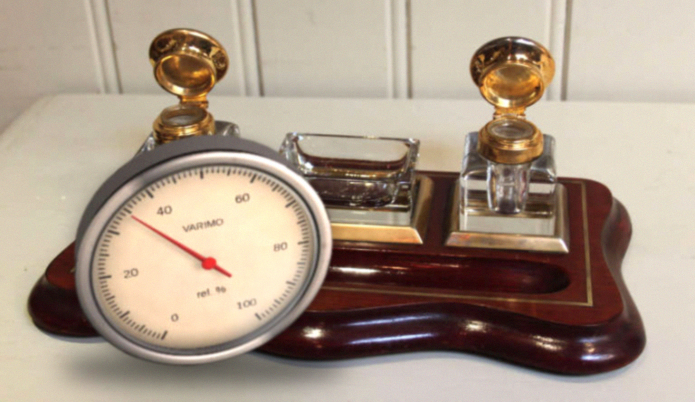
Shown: 35 %
